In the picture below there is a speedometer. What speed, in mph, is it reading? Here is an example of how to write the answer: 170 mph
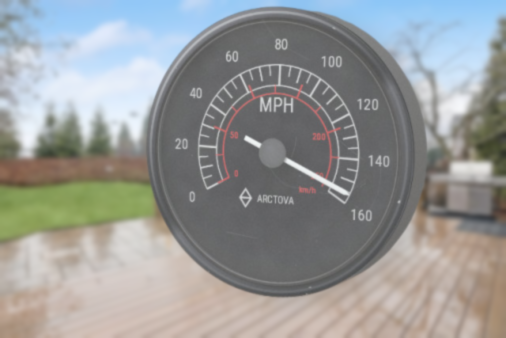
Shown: 155 mph
